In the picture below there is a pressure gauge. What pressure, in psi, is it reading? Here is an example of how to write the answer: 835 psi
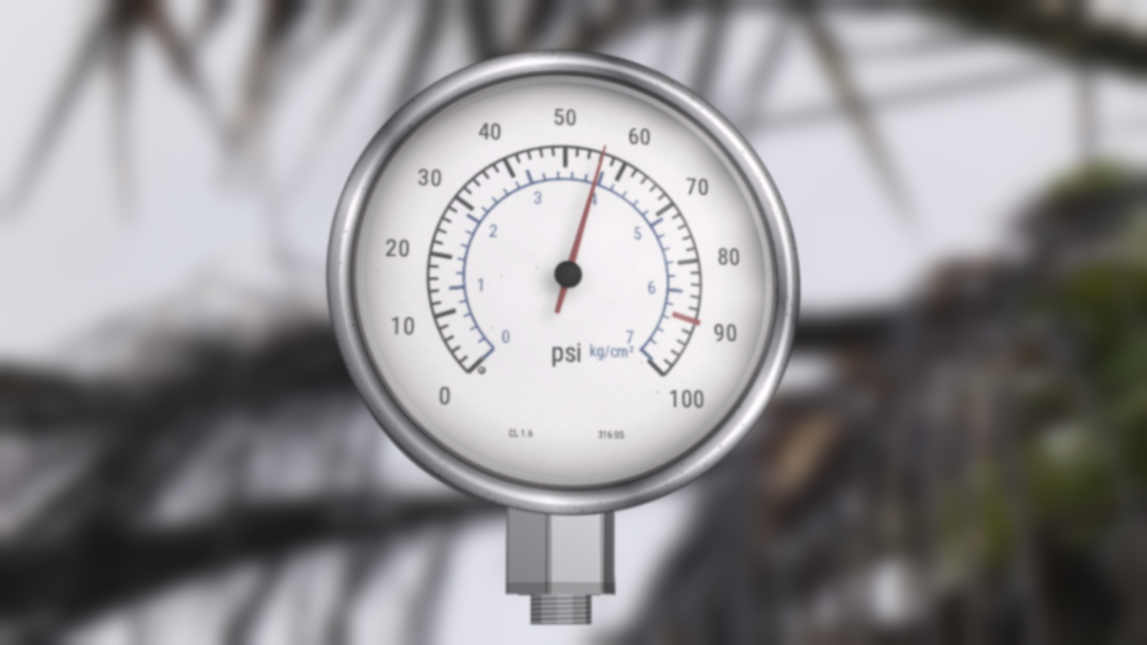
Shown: 56 psi
